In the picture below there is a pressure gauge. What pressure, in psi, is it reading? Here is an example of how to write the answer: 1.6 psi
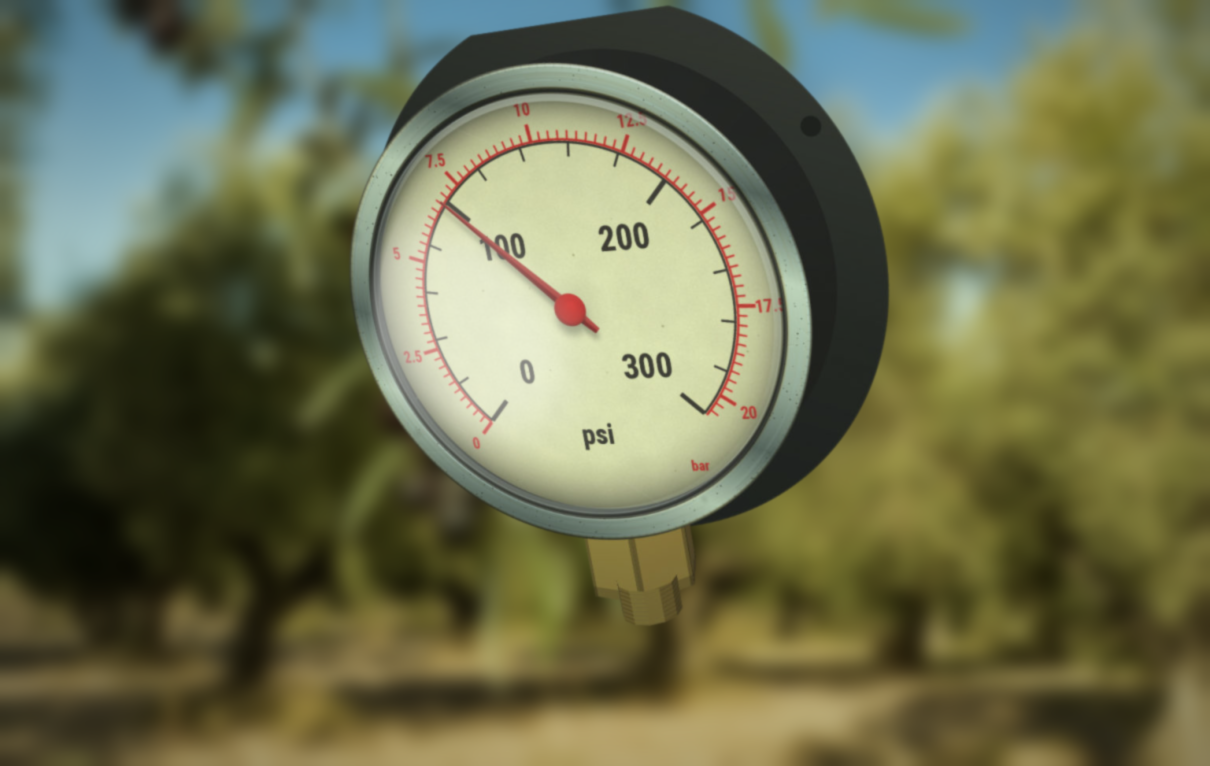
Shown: 100 psi
